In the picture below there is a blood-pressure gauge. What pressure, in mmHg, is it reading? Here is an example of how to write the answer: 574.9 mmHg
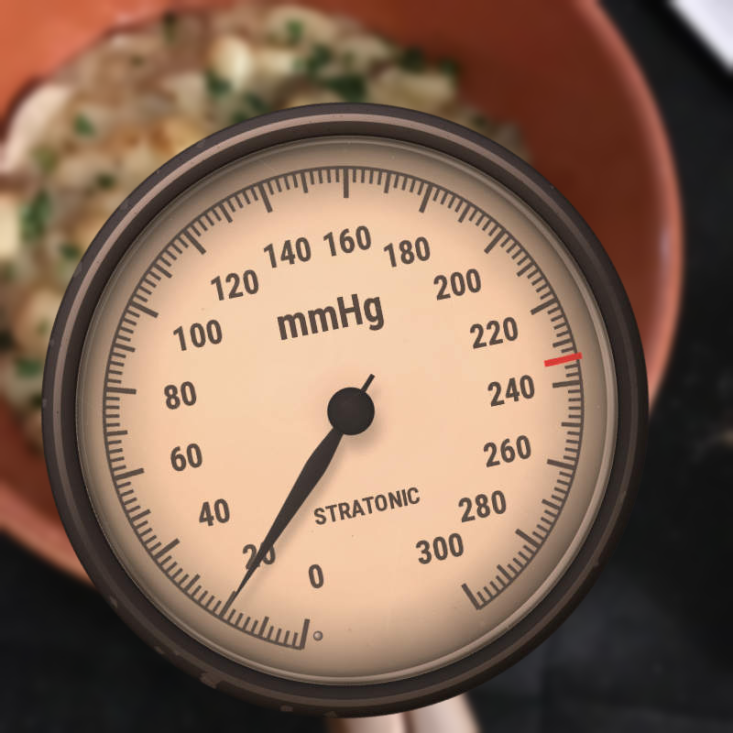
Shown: 20 mmHg
